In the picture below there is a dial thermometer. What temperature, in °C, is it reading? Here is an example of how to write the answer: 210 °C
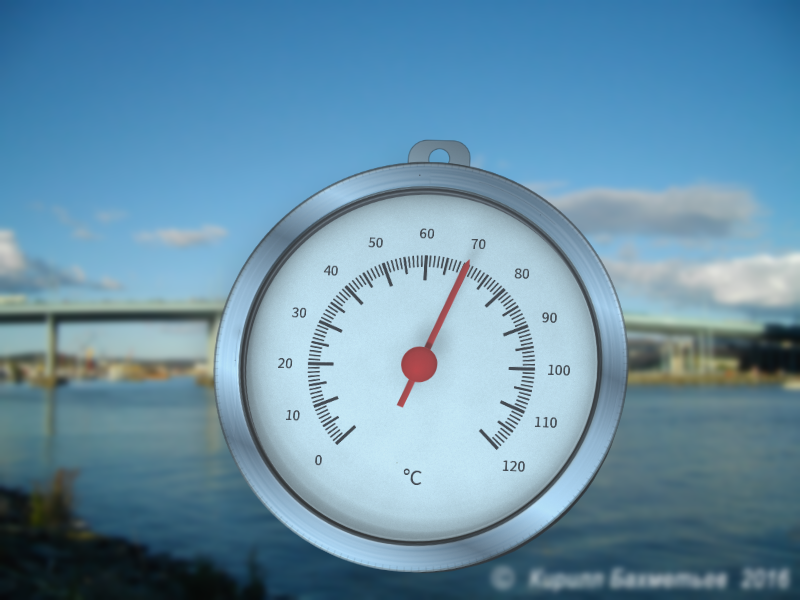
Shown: 70 °C
